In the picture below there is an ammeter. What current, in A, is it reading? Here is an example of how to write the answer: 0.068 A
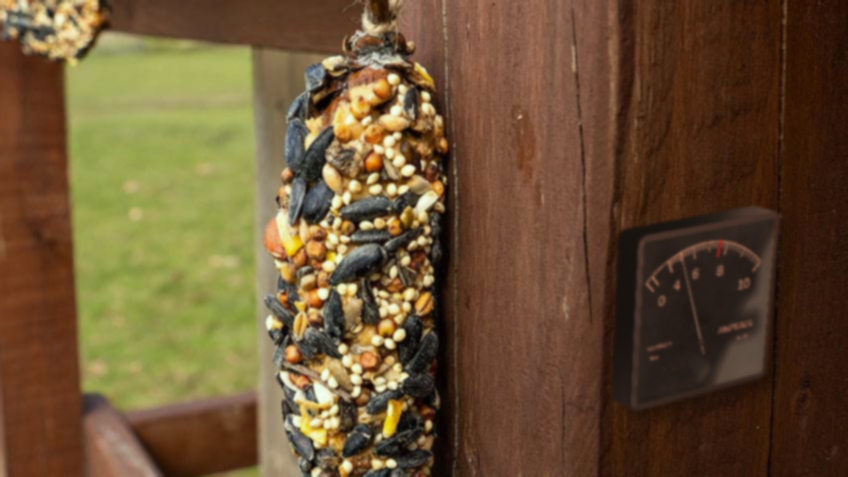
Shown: 5 A
